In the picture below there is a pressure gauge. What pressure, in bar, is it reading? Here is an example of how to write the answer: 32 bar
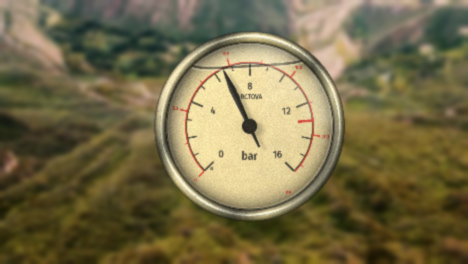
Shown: 6.5 bar
